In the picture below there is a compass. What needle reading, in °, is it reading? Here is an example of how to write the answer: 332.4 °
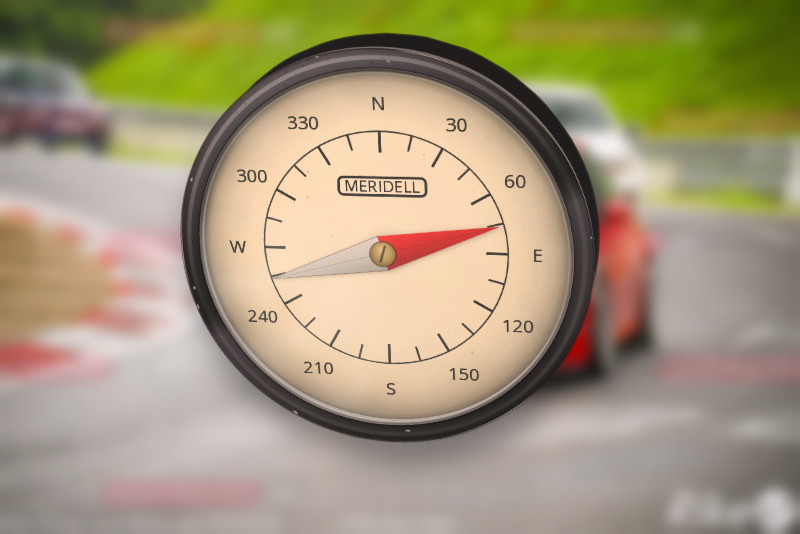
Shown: 75 °
